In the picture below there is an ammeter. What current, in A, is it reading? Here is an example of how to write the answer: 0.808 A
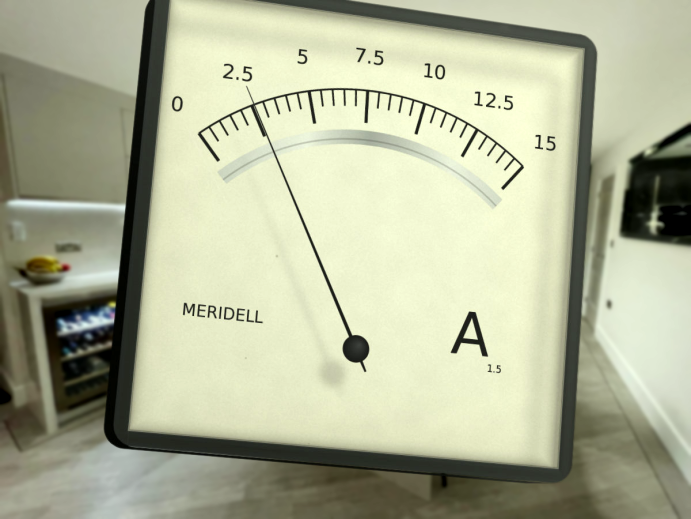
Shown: 2.5 A
